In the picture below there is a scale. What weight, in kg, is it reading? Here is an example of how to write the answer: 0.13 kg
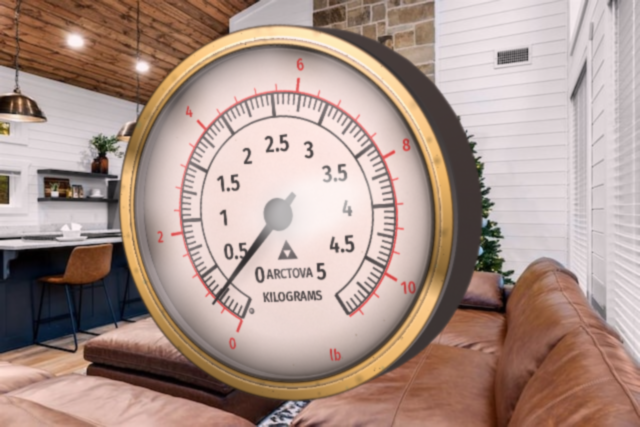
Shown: 0.25 kg
